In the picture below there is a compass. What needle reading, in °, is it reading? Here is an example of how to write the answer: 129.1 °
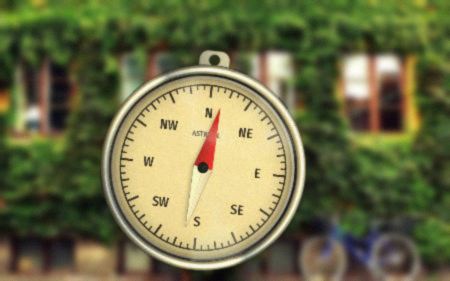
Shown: 10 °
